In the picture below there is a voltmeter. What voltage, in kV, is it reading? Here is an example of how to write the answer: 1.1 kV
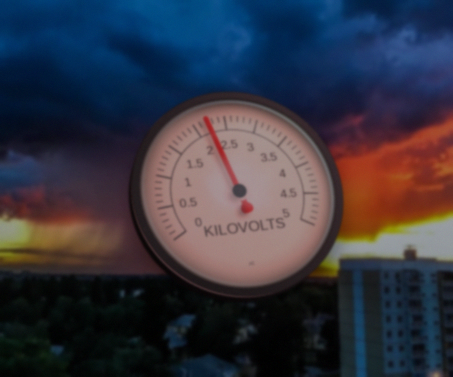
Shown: 2.2 kV
